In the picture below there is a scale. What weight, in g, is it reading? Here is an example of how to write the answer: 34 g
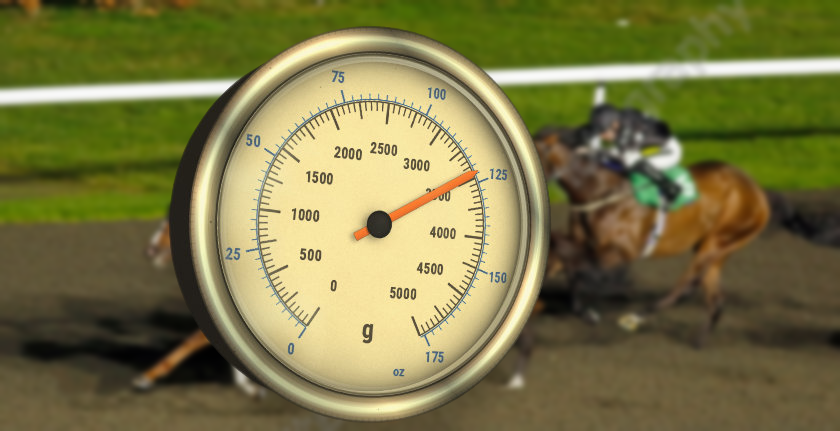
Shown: 3450 g
